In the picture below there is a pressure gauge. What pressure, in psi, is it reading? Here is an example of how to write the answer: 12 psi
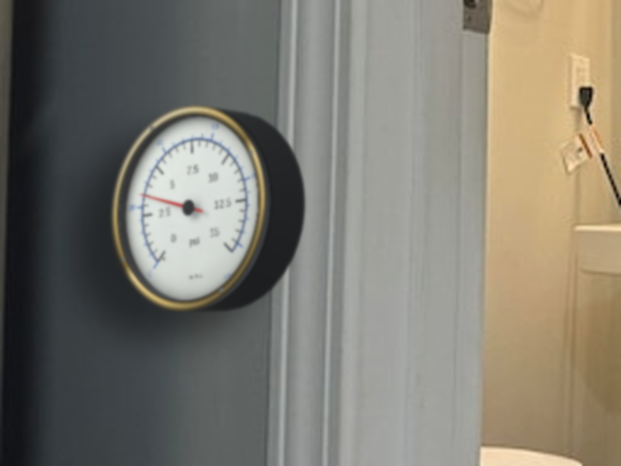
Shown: 3.5 psi
